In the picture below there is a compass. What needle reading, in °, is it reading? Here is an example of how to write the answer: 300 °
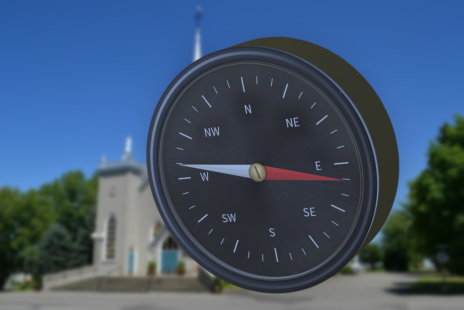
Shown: 100 °
